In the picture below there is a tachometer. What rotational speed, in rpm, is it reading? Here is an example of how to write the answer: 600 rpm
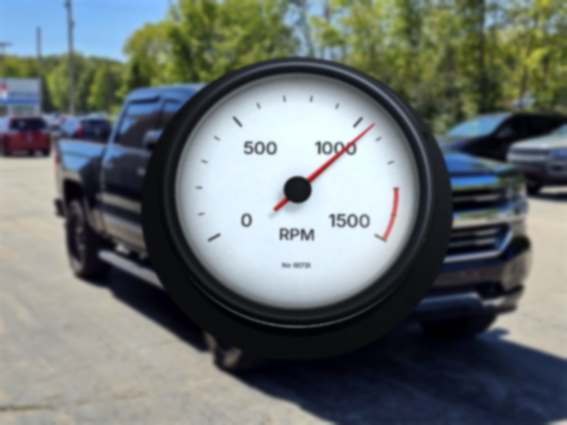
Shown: 1050 rpm
